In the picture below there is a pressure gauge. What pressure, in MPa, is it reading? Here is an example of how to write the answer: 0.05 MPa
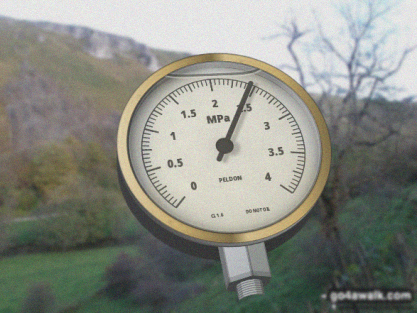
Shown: 2.45 MPa
